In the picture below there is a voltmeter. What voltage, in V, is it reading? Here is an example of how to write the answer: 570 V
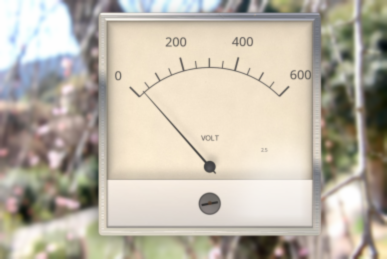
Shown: 25 V
